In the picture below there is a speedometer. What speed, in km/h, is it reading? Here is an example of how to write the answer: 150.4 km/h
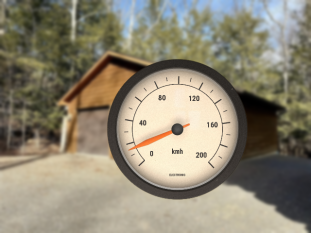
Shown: 15 km/h
